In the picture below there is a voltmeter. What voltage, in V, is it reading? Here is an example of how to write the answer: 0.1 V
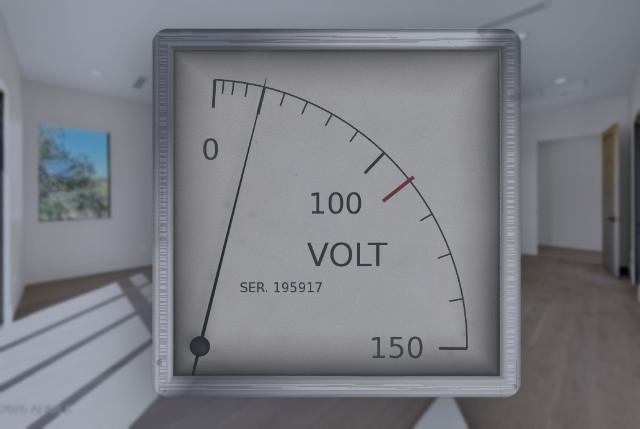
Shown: 50 V
